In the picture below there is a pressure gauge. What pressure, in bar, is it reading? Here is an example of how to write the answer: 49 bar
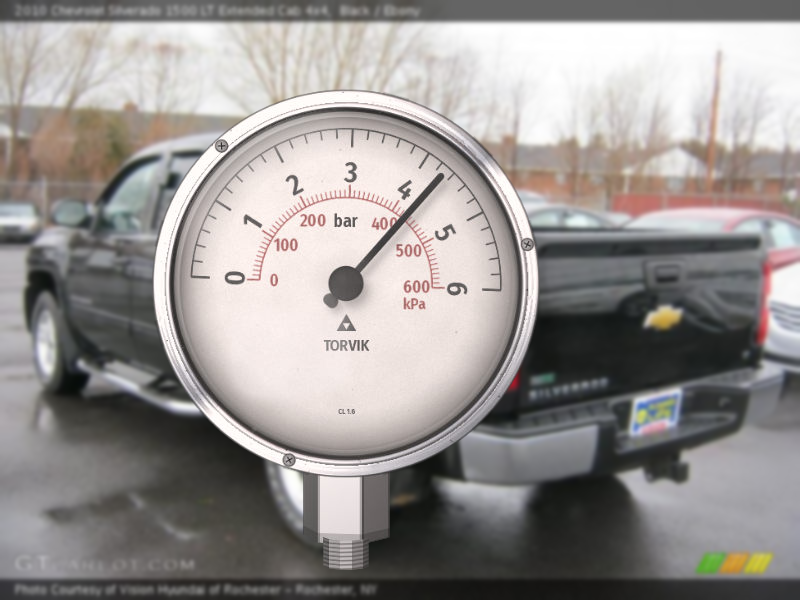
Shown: 4.3 bar
